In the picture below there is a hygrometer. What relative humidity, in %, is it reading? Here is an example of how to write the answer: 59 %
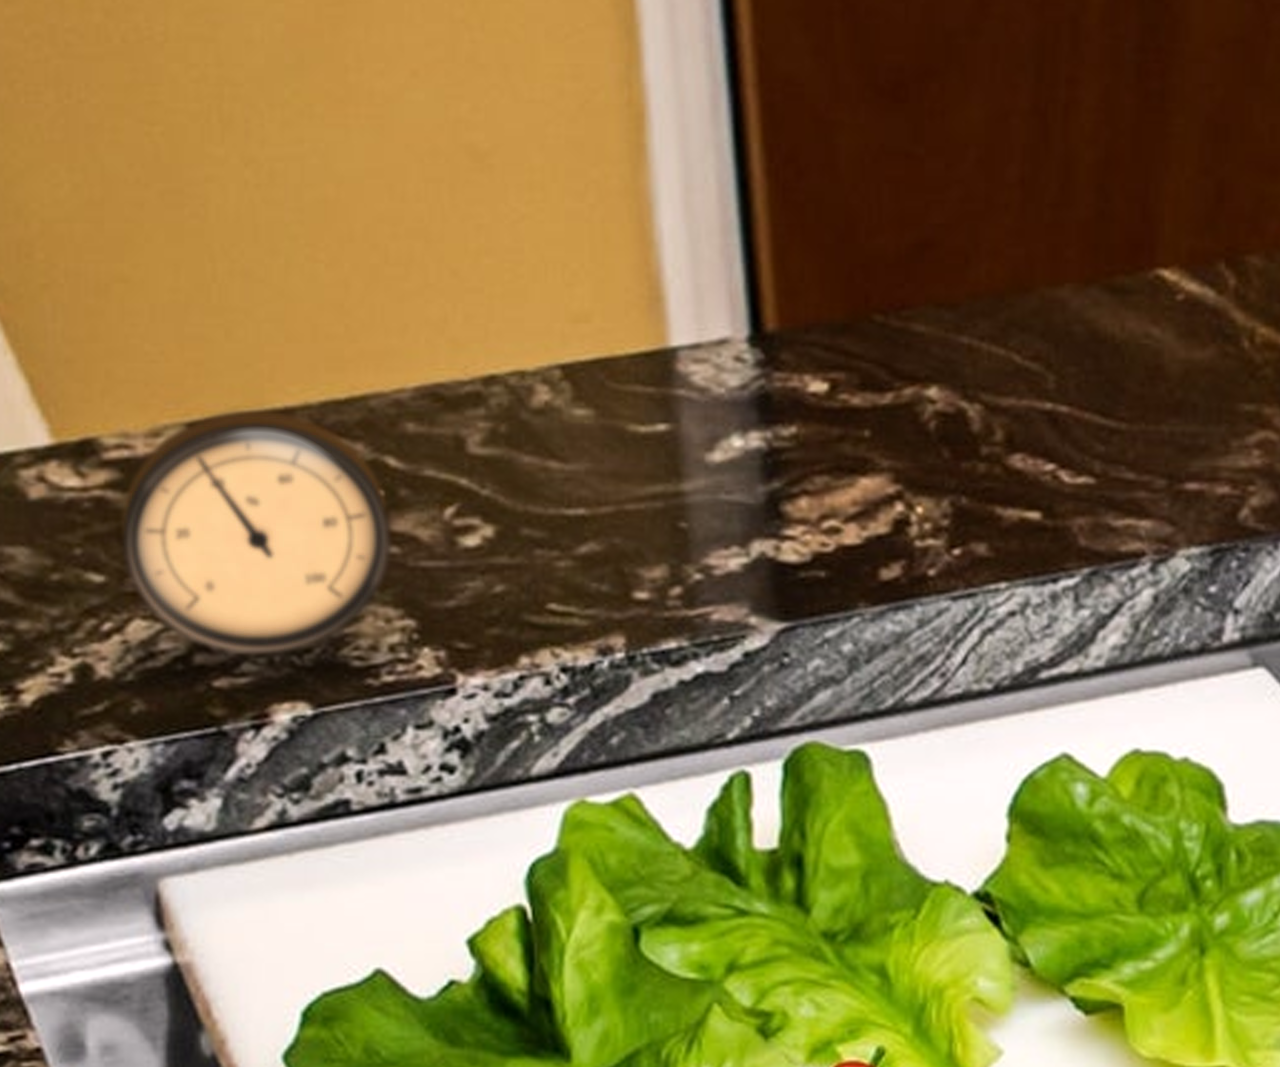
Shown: 40 %
